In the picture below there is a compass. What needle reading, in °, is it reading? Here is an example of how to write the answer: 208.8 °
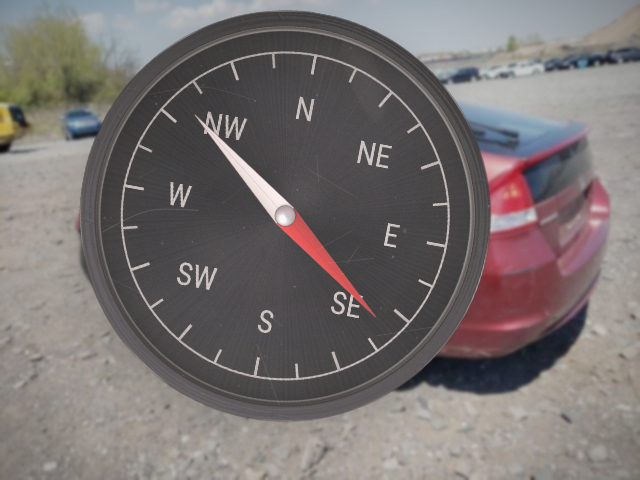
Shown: 127.5 °
